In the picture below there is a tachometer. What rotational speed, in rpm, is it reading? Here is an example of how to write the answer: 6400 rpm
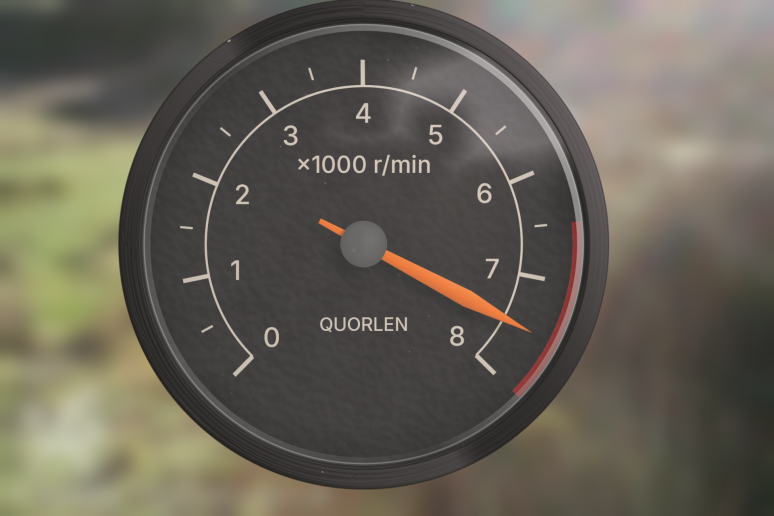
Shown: 7500 rpm
